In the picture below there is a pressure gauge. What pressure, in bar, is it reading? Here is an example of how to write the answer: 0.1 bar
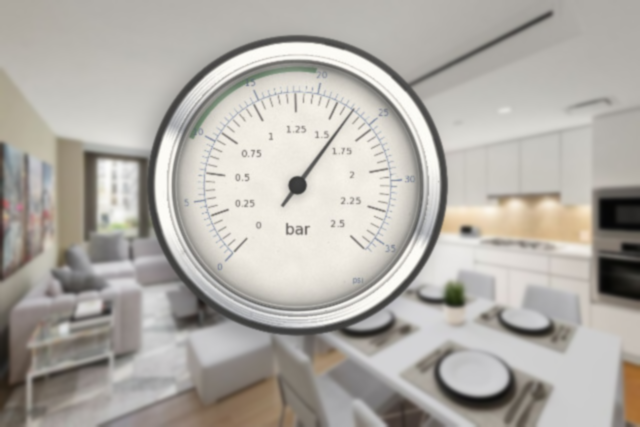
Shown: 1.6 bar
